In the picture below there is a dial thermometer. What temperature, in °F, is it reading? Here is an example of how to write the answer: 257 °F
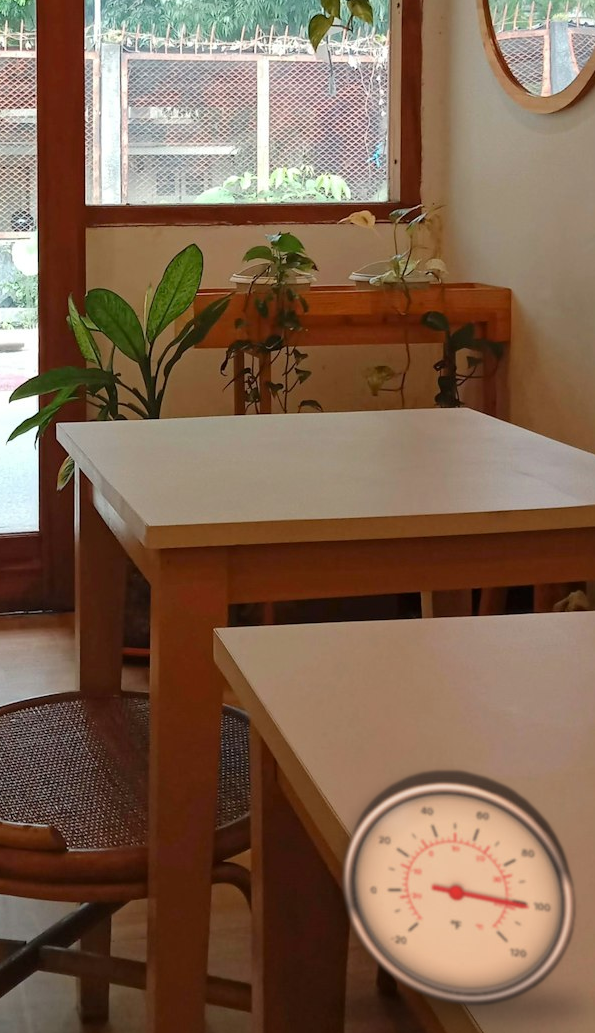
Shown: 100 °F
